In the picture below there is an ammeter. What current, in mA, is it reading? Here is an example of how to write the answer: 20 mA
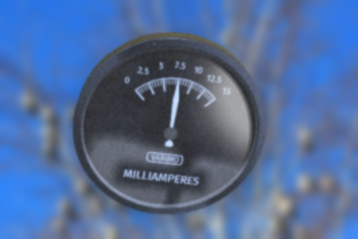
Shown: 7.5 mA
